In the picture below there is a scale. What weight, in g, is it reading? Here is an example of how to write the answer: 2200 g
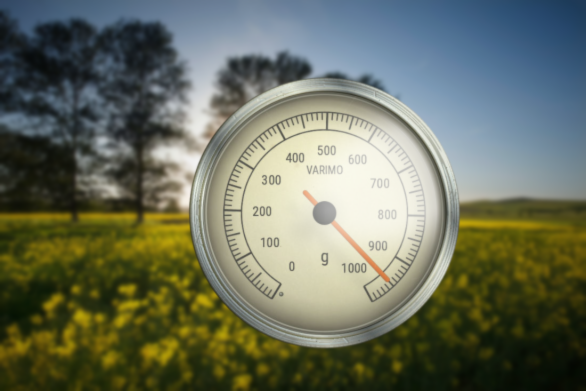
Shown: 950 g
